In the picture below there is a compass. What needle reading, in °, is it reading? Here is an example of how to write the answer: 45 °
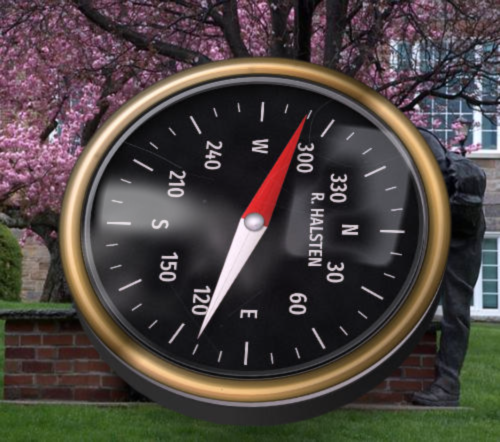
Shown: 290 °
